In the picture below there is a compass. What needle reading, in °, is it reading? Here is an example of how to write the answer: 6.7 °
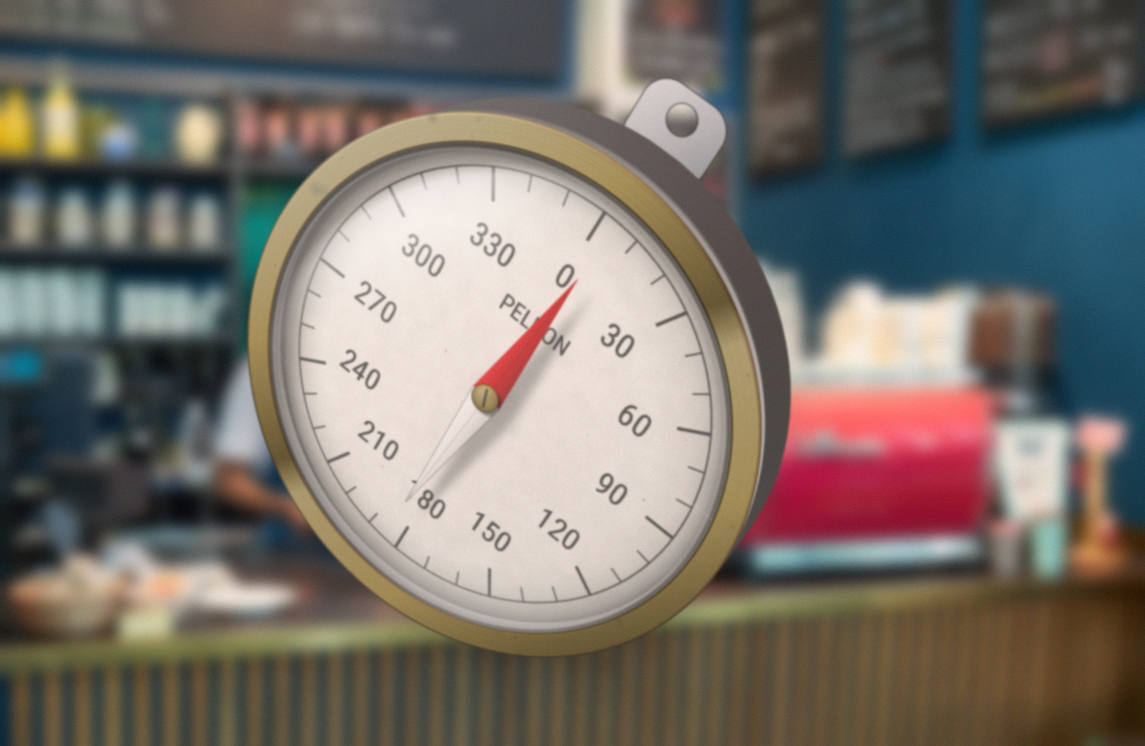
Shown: 5 °
